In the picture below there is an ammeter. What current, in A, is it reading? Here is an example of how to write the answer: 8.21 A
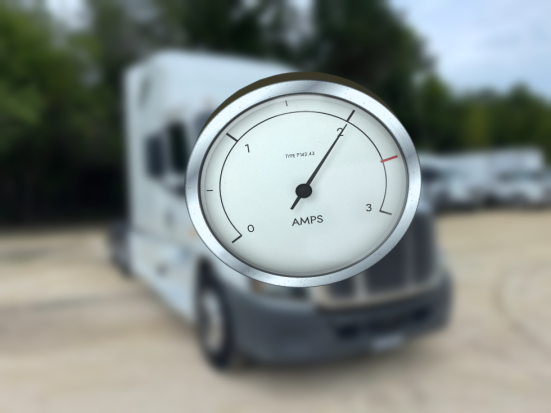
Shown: 2 A
